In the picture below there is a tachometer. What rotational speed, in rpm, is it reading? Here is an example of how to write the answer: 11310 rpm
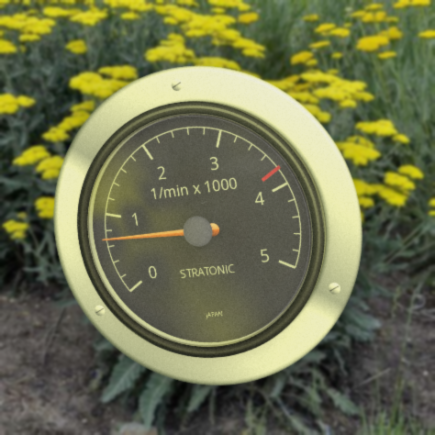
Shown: 700 rpm
